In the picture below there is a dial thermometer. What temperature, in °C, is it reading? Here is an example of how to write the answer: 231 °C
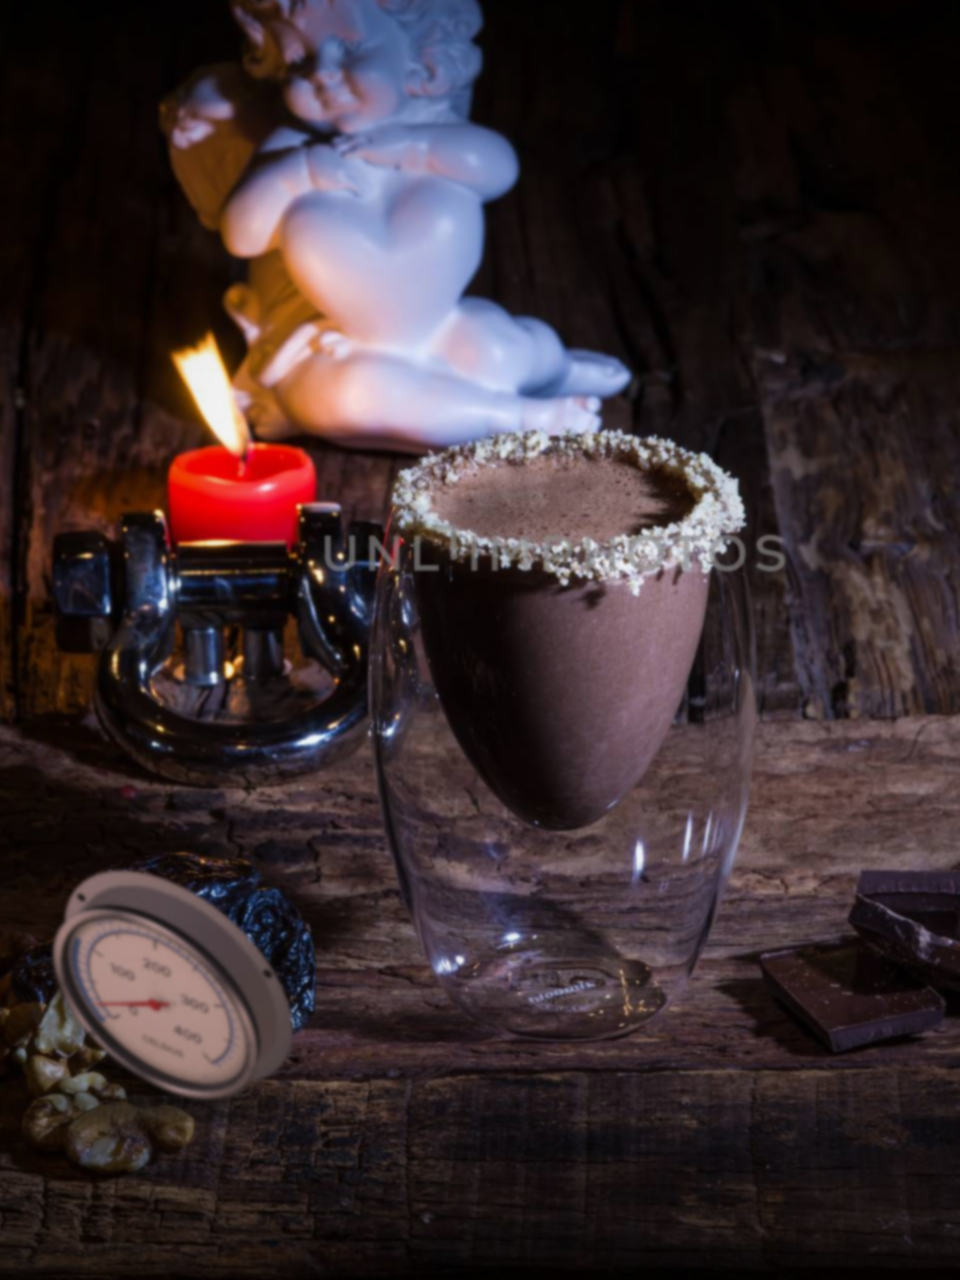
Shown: 25 °C
